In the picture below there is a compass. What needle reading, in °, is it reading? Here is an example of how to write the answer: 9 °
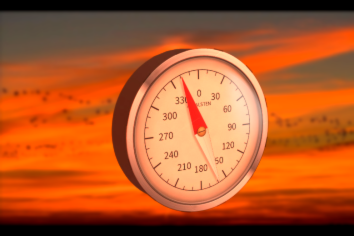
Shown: 340 °
